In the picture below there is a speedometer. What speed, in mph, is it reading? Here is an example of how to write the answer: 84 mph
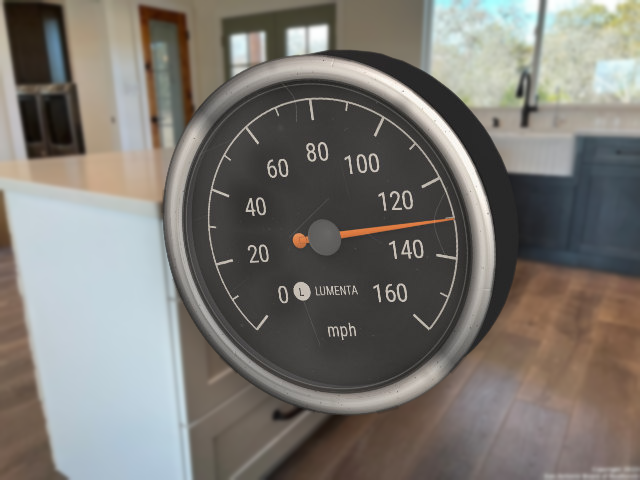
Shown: 130 mph
